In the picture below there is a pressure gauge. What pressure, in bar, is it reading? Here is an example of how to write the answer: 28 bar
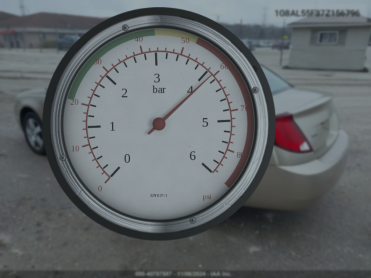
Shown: 4.1 bar
